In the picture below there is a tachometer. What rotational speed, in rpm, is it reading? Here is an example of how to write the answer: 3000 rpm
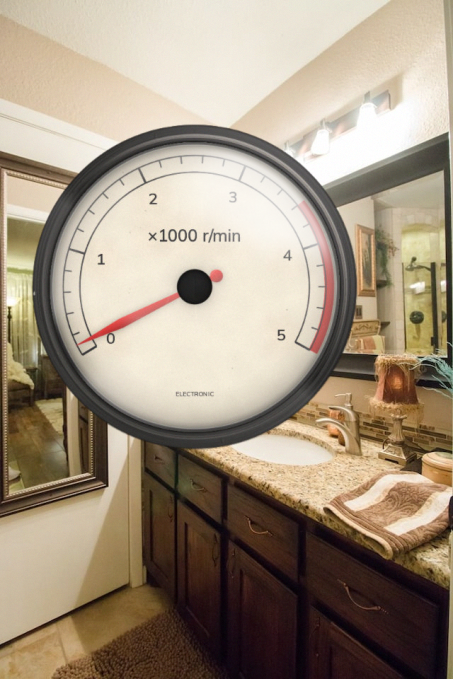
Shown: 100 rpm
